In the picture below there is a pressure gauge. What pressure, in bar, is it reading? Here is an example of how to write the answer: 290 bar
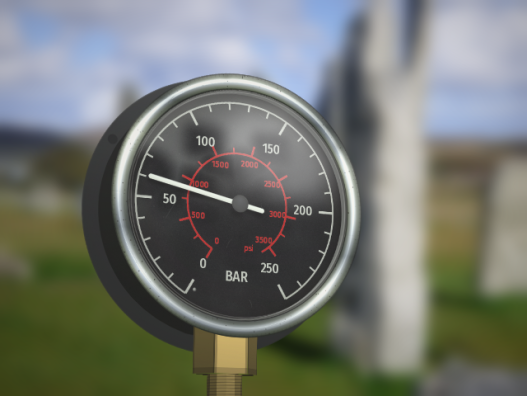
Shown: 60 bar
